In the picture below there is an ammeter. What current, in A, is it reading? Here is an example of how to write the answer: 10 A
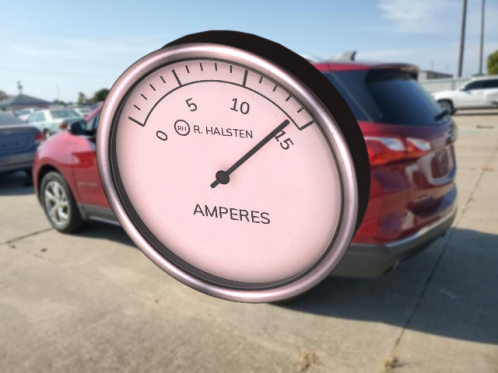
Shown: 14 A
